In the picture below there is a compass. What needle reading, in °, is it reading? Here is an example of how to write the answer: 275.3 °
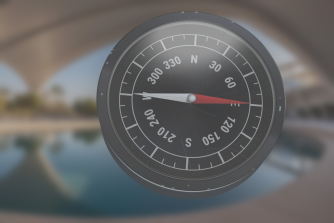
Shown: 90 °
